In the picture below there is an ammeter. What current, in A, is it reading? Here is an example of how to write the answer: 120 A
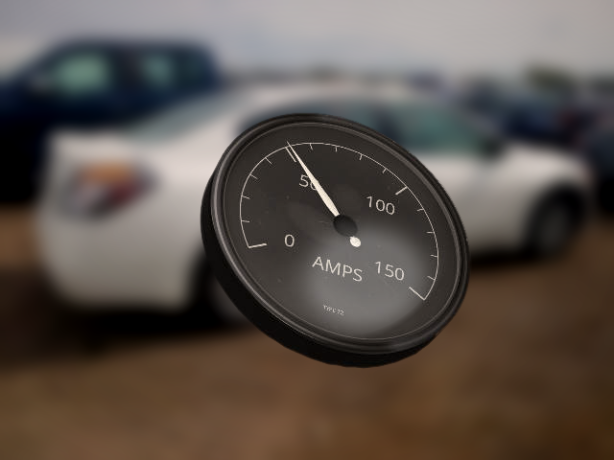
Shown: 50 A
